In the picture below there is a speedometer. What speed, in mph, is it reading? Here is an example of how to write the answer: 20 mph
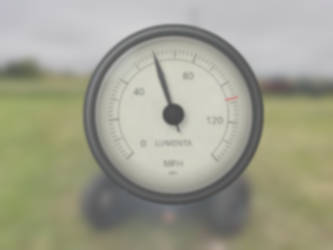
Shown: 60 mph
